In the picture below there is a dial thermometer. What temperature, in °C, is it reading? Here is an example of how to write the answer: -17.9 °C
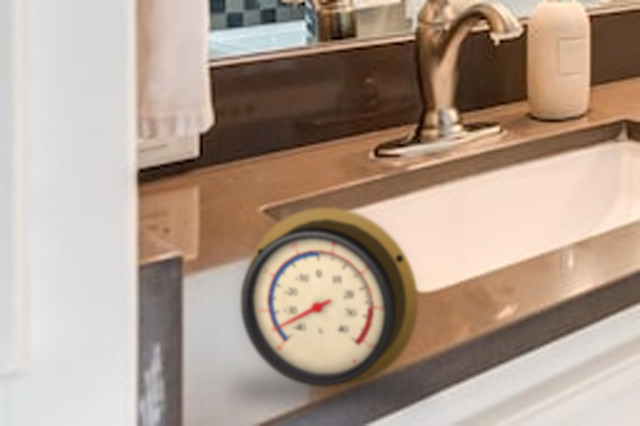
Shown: -35 °C
